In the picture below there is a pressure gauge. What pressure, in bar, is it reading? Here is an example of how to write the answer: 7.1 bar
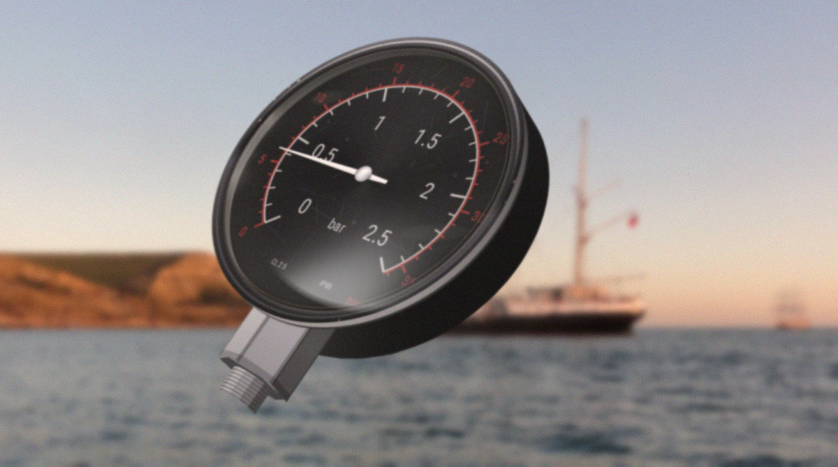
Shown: 0.4 bar
